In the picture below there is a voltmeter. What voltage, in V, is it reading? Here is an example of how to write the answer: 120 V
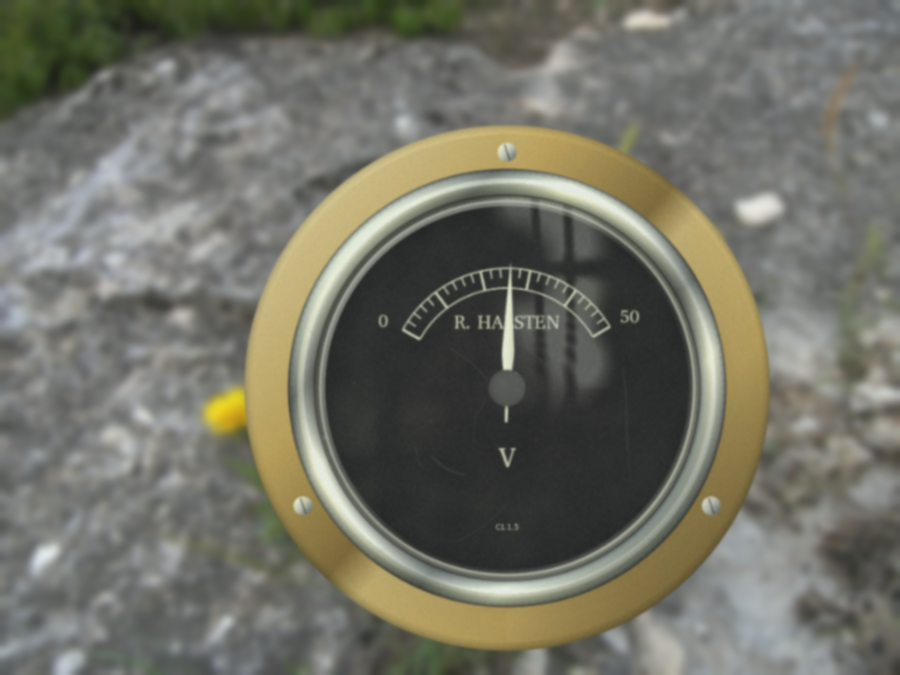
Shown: 26 V
